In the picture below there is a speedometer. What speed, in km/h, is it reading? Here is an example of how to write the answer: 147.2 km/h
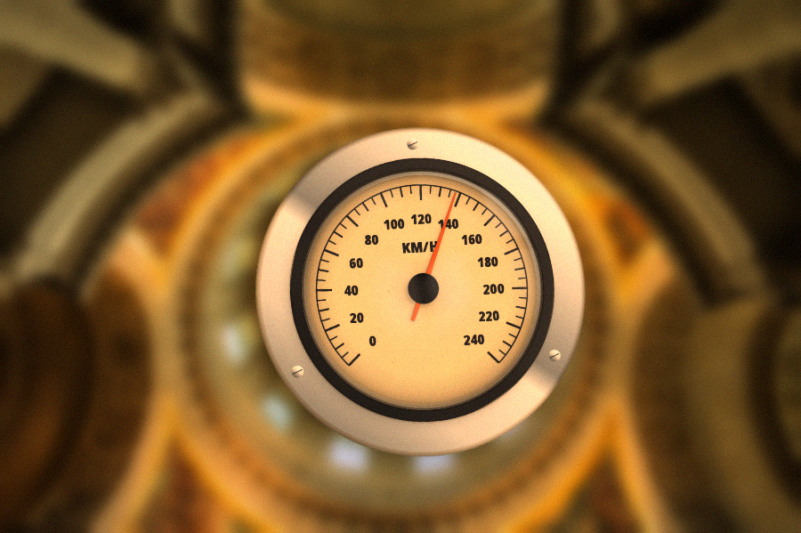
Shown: 137.5 km/h
